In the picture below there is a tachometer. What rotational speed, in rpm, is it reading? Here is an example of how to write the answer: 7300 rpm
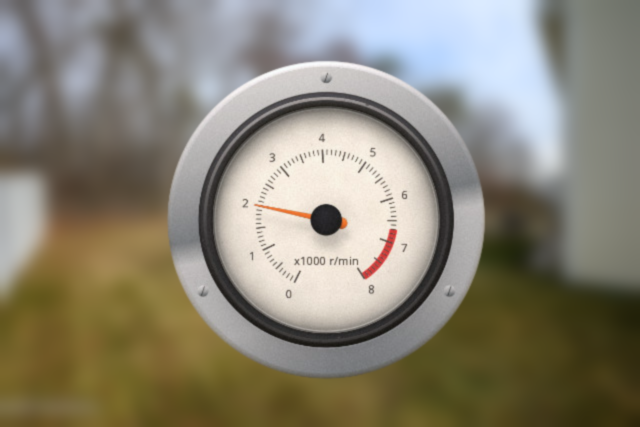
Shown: 2000 rpm
